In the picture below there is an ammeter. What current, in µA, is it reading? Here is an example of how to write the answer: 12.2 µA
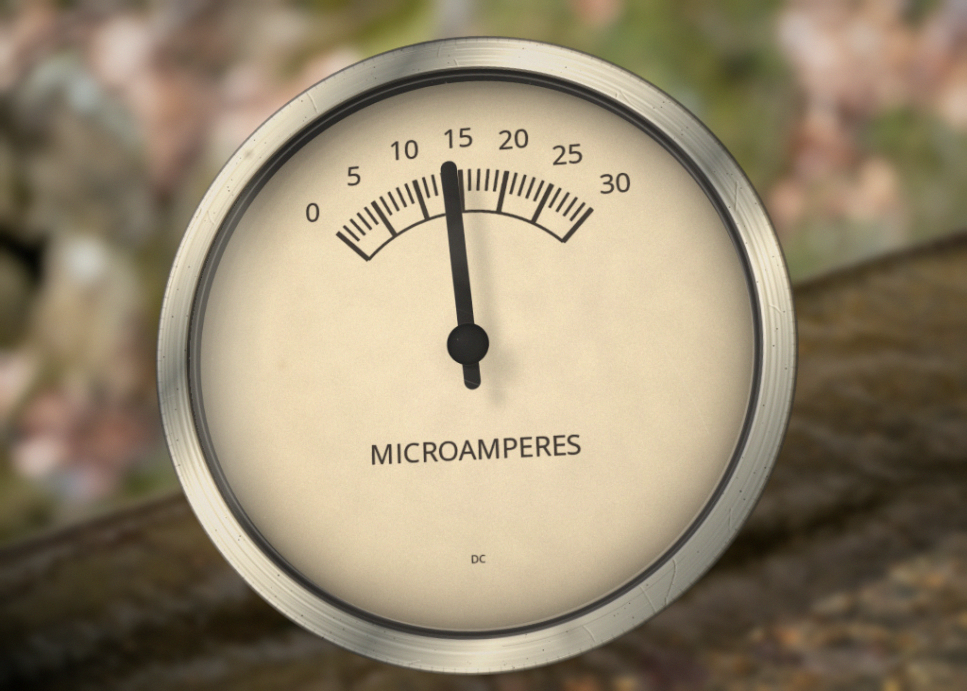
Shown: 14 µA
